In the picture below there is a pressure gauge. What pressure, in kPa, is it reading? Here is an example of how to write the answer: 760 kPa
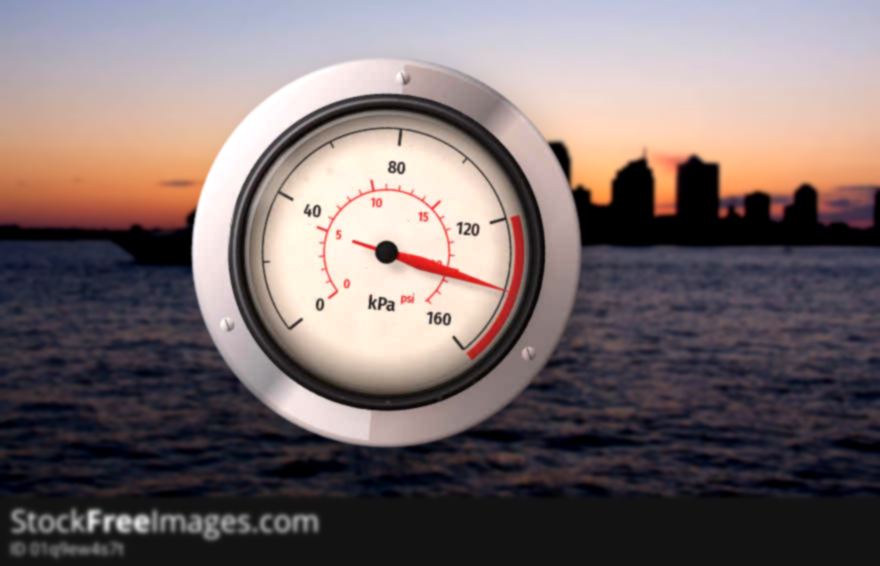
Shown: 140 kPa
